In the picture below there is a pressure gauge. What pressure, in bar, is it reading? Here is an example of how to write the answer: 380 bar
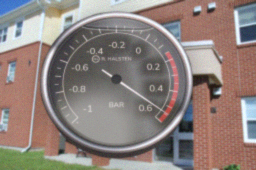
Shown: 0.55 bar
